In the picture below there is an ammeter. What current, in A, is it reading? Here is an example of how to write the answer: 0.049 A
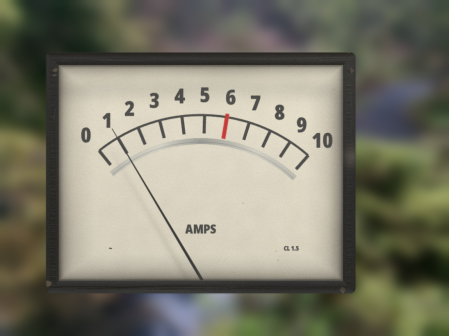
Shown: 1 A
